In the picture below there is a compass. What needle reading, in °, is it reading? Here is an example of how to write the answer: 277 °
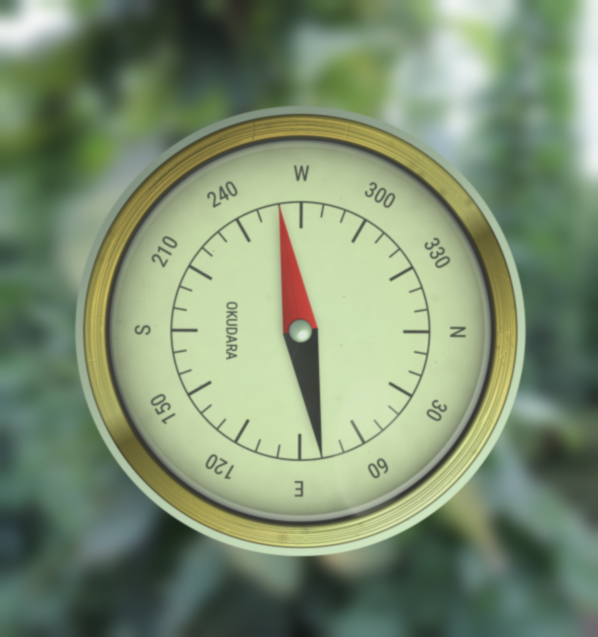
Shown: 260 °
